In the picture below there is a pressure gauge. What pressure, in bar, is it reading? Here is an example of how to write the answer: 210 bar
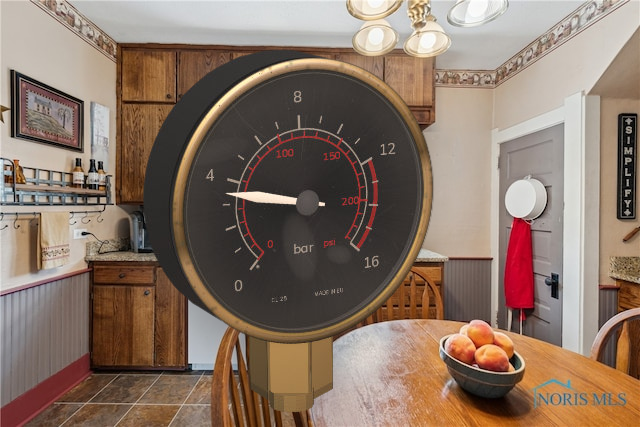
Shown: 3.5 bar
